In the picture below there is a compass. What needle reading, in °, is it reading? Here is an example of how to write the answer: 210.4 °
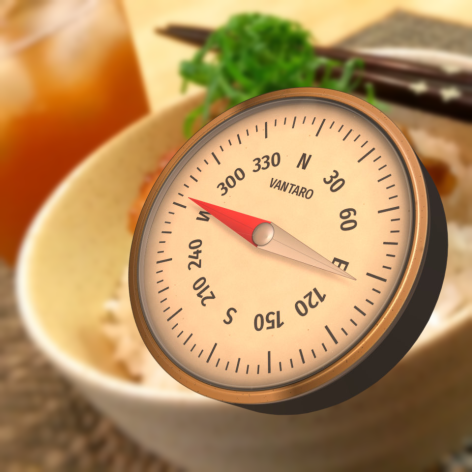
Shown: 275 °
